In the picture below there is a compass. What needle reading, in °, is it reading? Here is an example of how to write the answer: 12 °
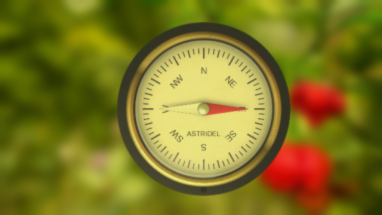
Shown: 90 °
